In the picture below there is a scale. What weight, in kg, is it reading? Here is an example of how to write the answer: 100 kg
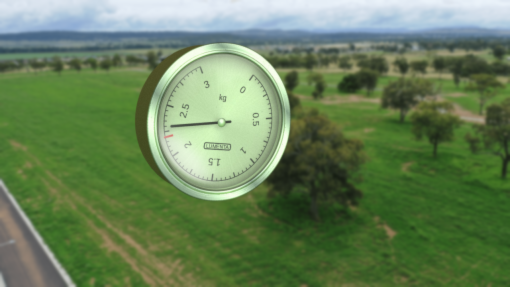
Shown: 2.3 kg
